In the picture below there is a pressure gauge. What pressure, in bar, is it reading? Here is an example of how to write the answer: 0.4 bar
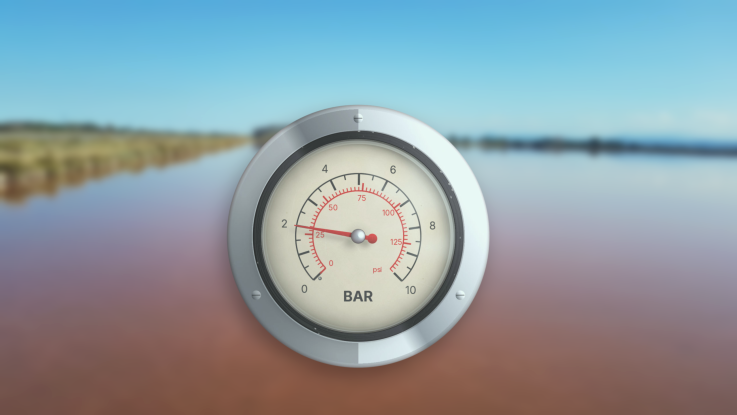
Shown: 2 bar
